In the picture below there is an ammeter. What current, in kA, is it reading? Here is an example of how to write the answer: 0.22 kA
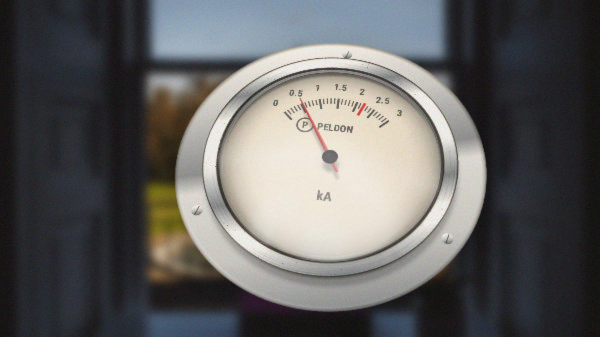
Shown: 0.5 kA
